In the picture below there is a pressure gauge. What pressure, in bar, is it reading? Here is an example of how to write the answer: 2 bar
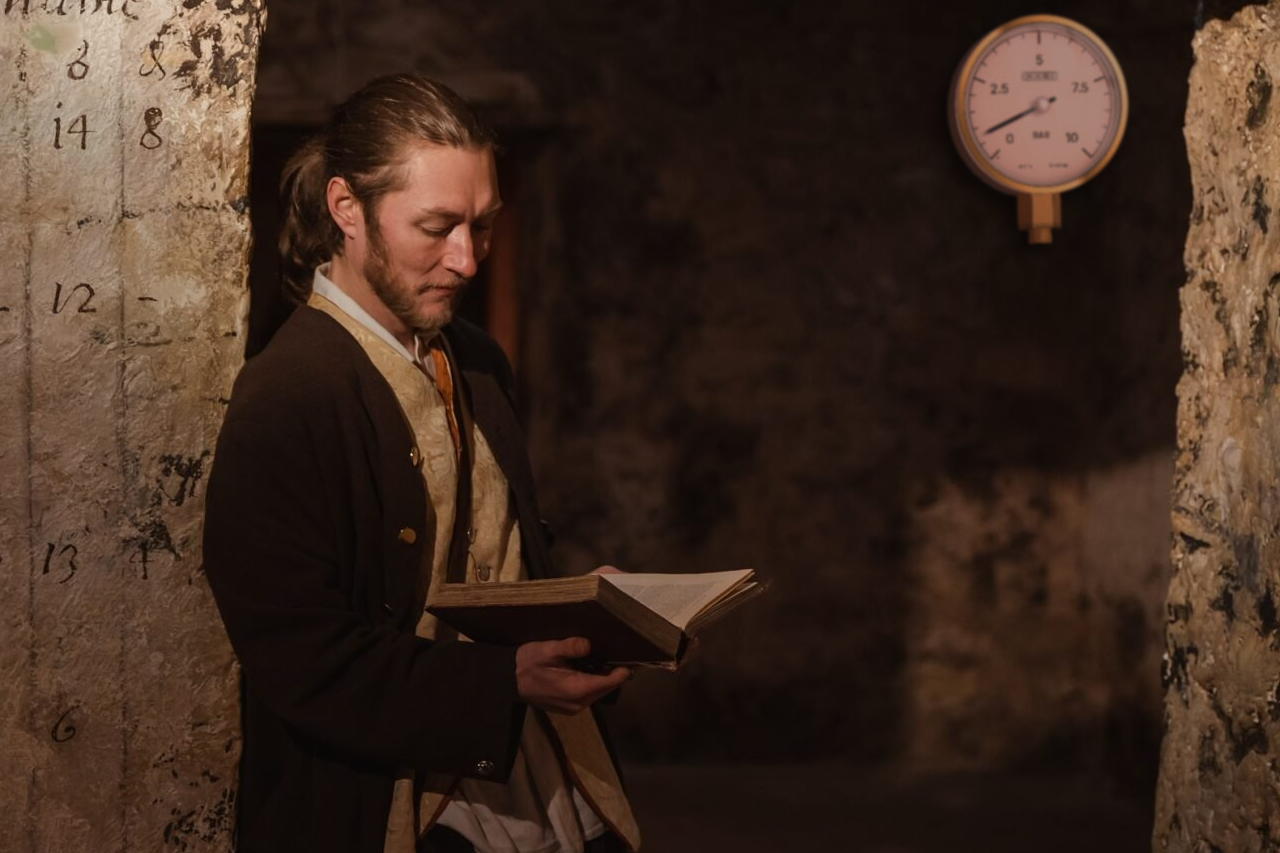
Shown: 0.75 bar
